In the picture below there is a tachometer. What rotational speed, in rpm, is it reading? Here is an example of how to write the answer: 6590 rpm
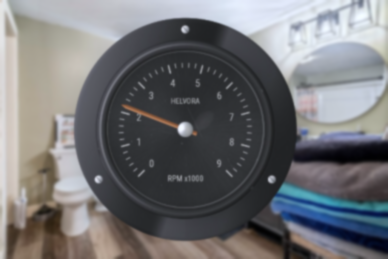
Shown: 2200 rpm
